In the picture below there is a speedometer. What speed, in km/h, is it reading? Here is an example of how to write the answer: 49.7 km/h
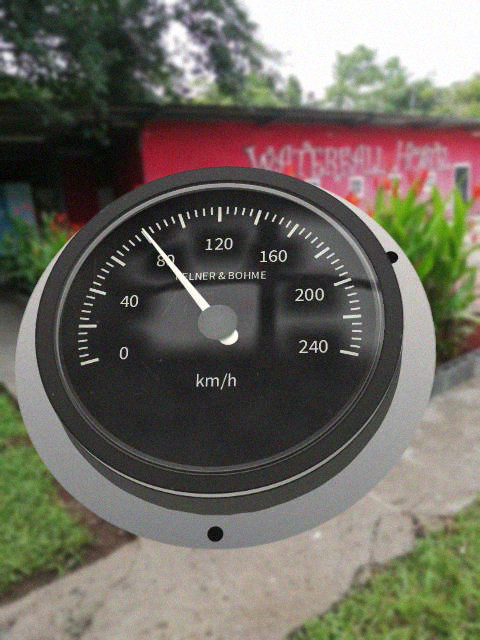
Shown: 80 km/h
